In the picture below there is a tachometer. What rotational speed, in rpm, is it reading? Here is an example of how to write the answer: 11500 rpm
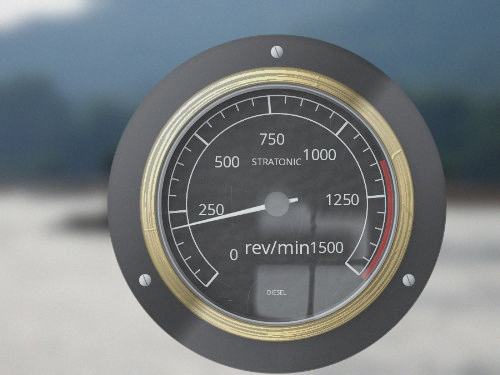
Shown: 200 rpm
